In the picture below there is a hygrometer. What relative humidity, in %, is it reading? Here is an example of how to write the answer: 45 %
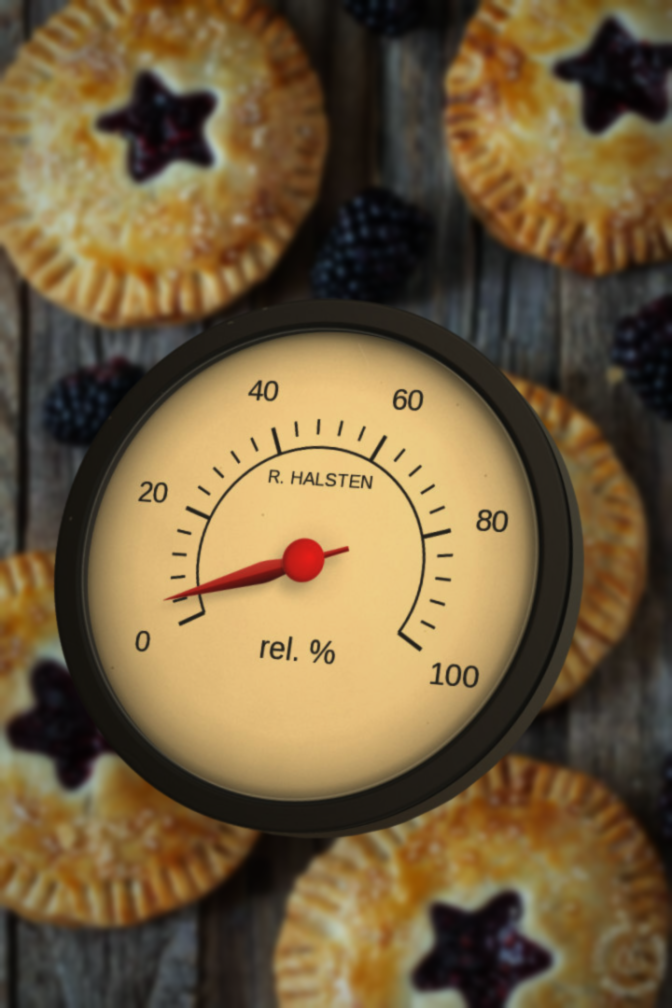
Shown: 4 %
